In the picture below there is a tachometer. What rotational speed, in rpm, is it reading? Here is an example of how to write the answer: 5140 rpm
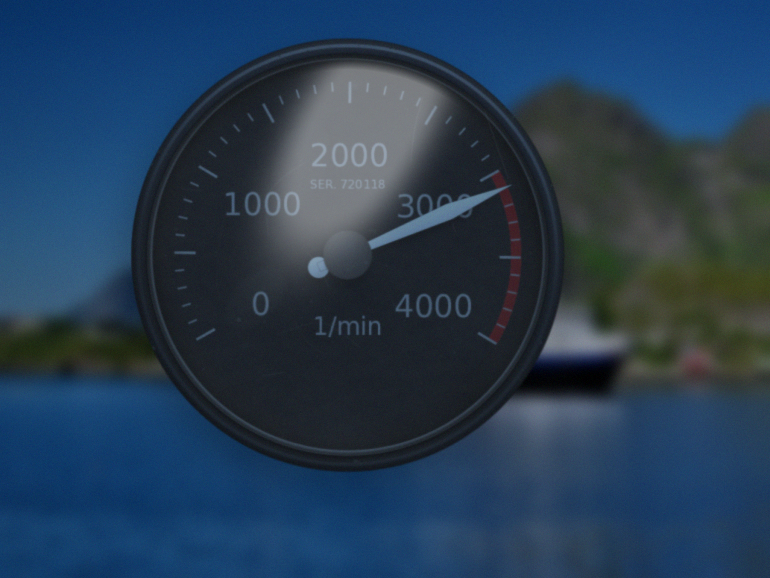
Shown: 3100 rpm
